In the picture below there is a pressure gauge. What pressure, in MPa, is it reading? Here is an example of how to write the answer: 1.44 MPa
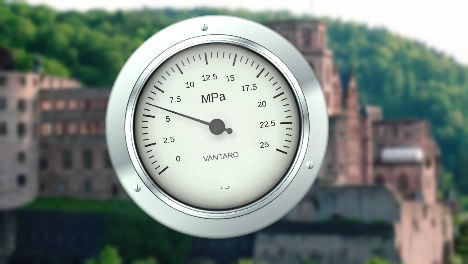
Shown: 6 MPa
